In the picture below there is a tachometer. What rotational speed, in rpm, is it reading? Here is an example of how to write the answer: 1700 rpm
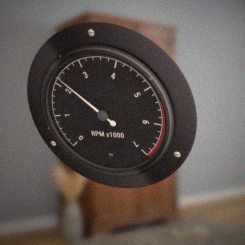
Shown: 2200 rpm
